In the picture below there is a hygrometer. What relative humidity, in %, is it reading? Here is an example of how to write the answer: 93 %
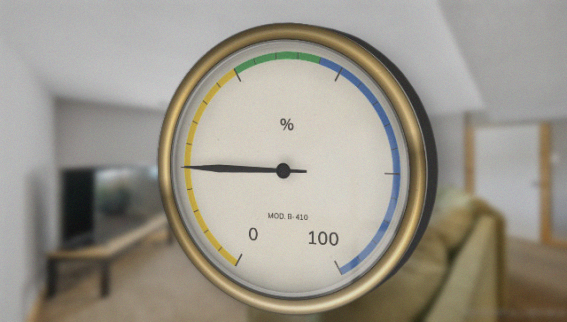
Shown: 20 %
